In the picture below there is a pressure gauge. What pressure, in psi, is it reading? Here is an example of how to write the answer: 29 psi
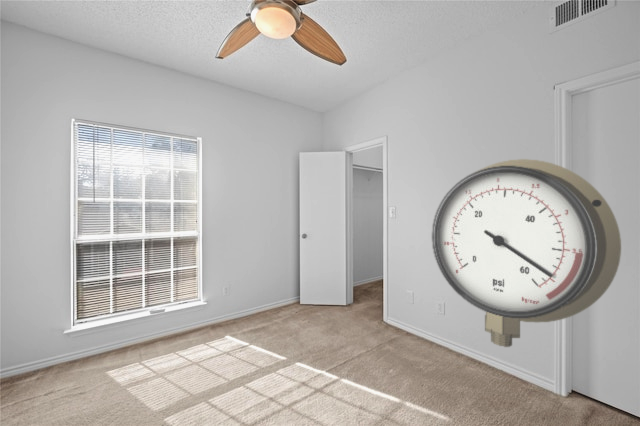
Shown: 56 psi
